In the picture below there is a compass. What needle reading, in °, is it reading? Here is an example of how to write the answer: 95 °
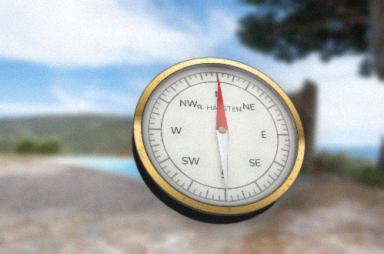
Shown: 0 °
